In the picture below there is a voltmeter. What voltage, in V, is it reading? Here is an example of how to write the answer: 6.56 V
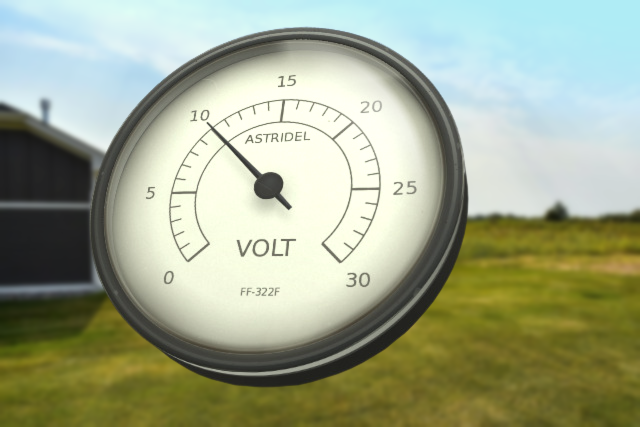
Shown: 10 V
